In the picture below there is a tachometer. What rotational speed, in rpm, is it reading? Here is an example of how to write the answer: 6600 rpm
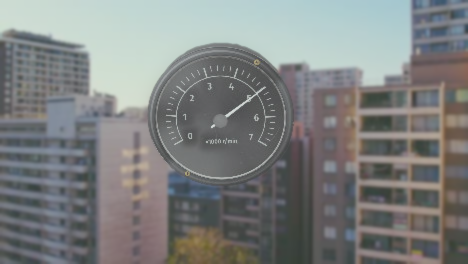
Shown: 5000 rpm
